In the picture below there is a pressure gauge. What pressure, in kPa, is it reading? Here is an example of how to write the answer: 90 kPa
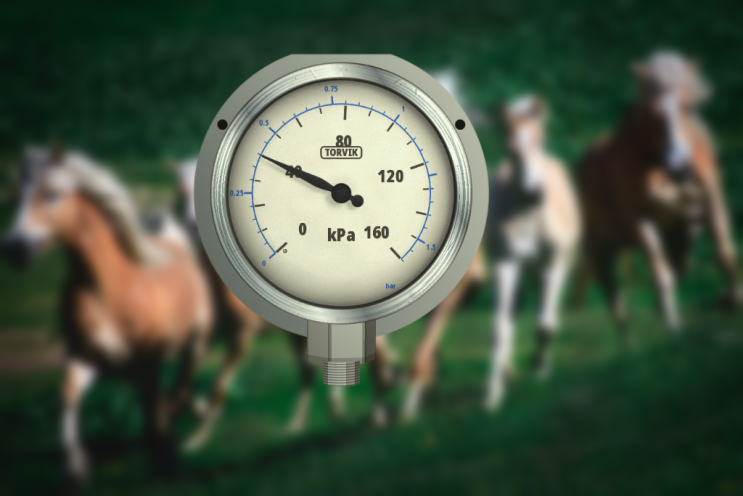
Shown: 40 kPa
